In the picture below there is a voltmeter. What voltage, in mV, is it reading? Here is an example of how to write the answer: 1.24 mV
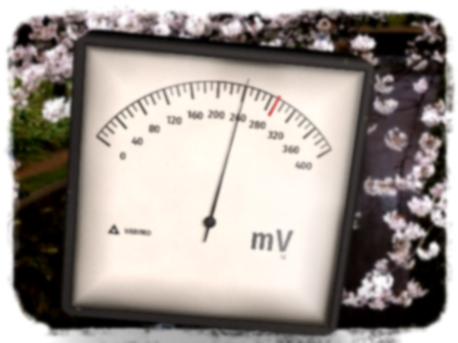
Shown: 240 mV
